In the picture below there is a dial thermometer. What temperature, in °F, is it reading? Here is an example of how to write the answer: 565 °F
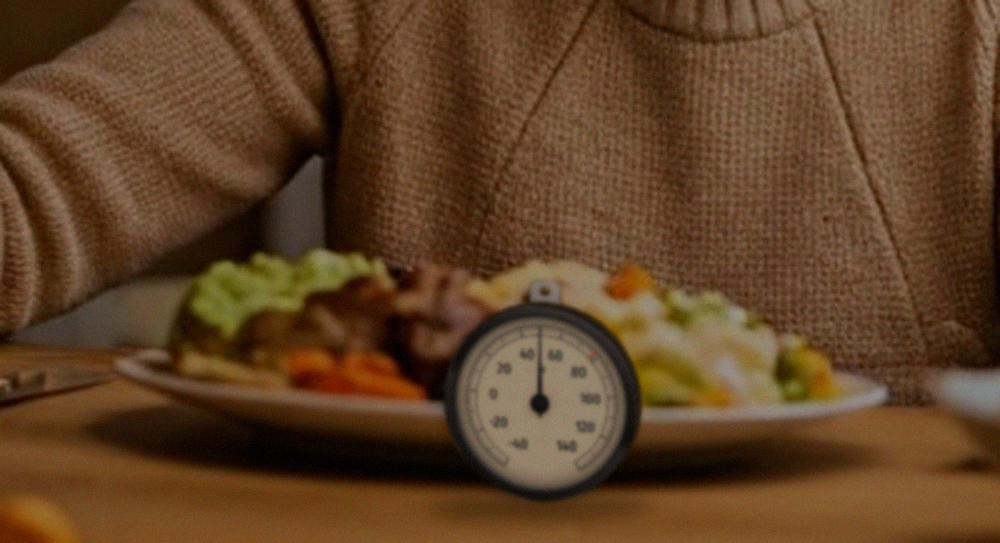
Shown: 50 °F
